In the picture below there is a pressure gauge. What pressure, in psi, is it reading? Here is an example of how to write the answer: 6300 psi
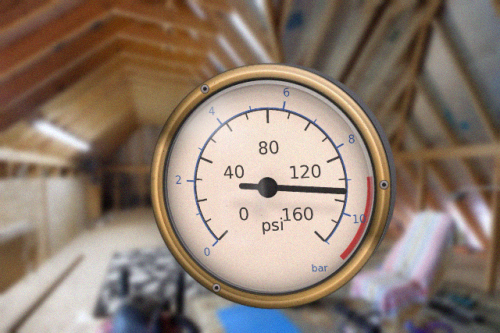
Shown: 135 psi
